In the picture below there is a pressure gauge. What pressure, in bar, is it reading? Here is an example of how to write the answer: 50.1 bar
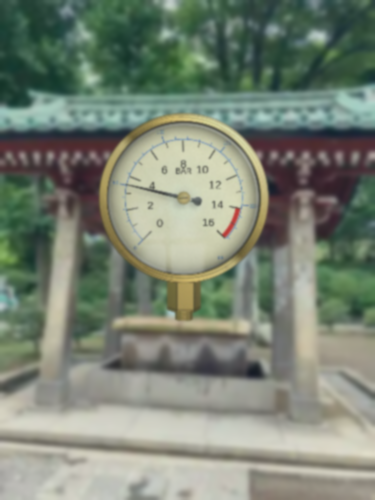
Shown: 3.5 bar
